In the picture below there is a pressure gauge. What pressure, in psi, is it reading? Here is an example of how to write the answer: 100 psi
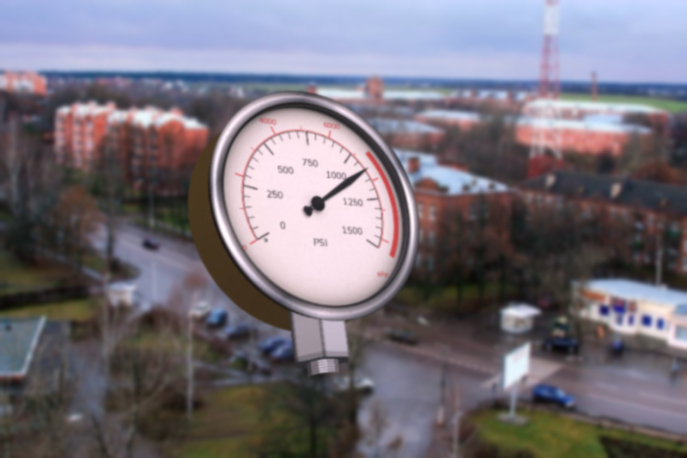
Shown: 1100 psi
